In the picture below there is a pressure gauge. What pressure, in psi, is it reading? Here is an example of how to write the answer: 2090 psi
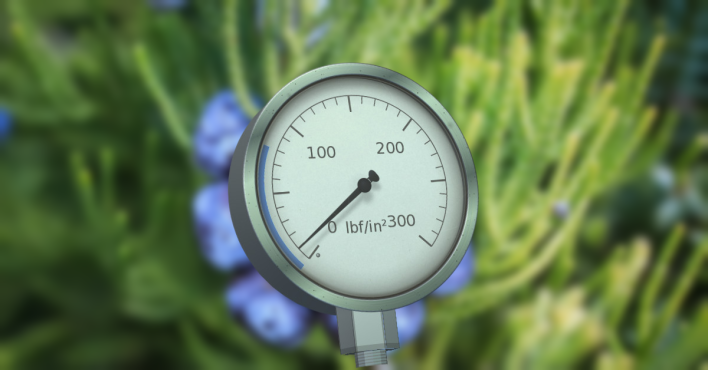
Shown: 10 psi
